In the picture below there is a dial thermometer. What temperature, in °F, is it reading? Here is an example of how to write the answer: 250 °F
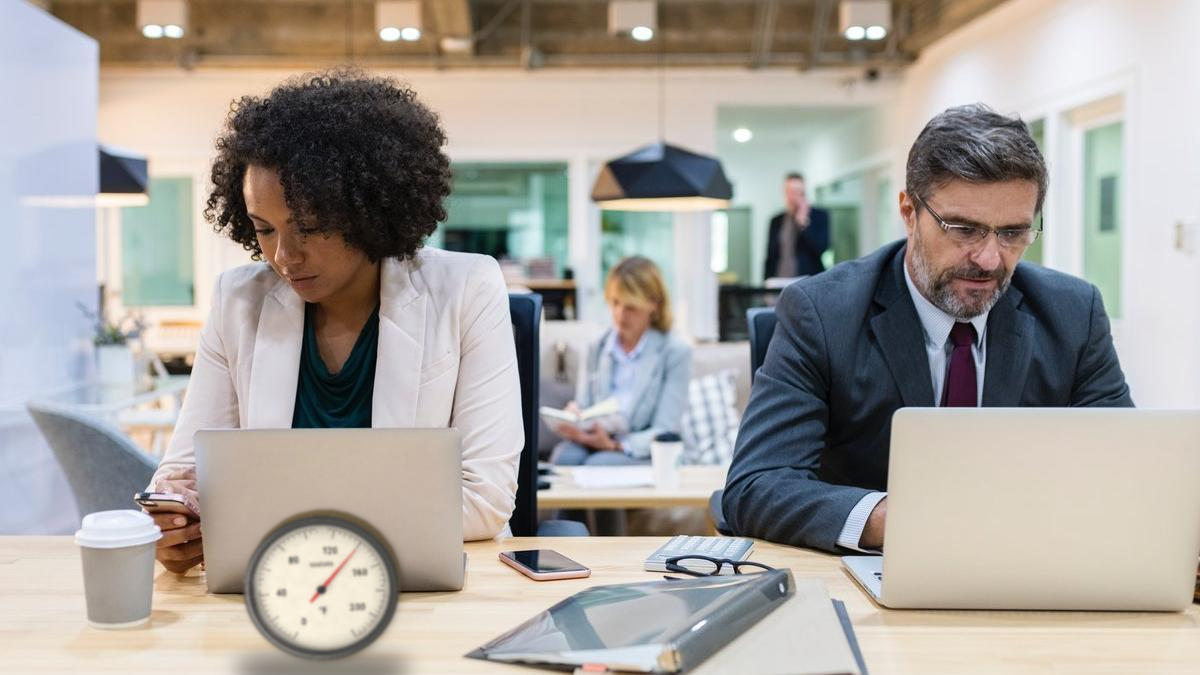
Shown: 140 °F
